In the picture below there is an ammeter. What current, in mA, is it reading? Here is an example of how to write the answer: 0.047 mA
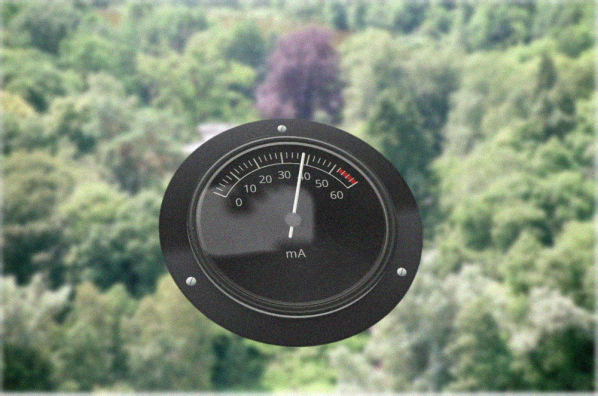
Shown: 38 mA
